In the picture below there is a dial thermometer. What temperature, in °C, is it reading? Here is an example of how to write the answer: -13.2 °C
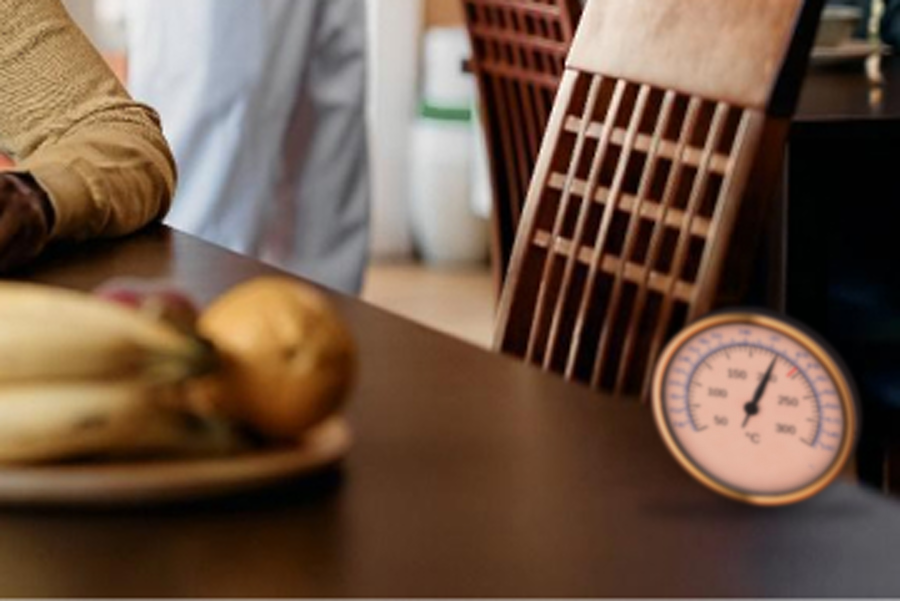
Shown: 200 °C
